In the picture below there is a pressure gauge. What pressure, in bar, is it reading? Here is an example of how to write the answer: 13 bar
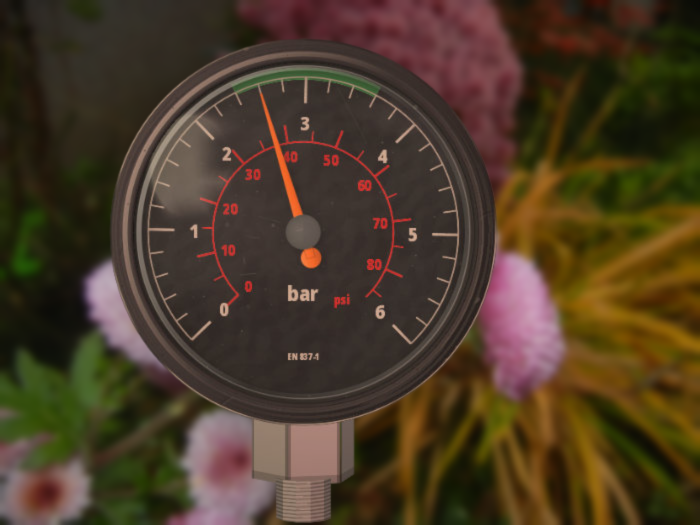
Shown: 2.6 bar
